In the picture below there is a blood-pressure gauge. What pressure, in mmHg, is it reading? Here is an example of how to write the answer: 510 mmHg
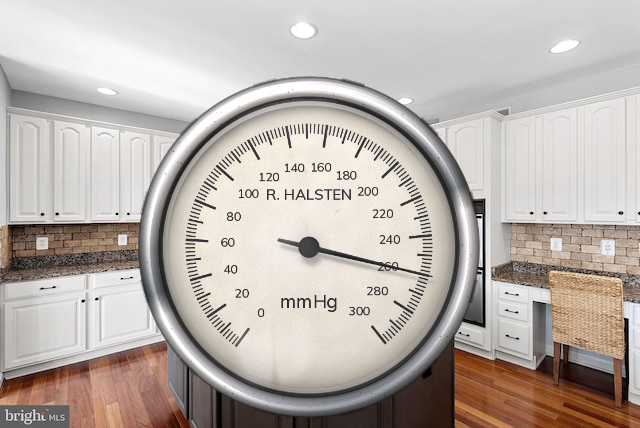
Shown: 260 mmHg
